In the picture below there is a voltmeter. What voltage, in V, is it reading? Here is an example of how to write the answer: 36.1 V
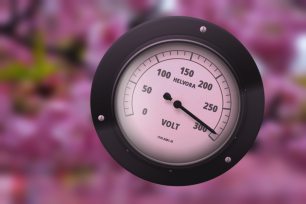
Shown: 290 V
